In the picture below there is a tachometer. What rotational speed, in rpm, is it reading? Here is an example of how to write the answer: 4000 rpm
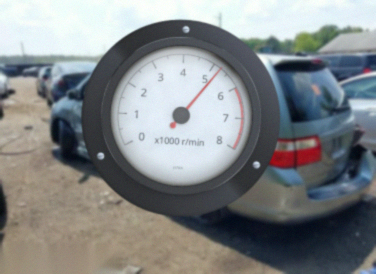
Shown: 5250 rpm
